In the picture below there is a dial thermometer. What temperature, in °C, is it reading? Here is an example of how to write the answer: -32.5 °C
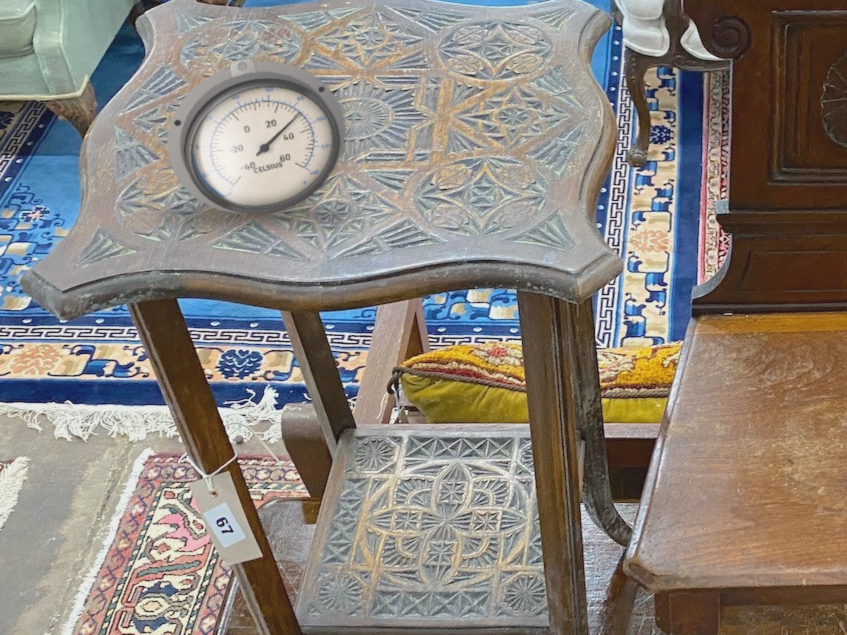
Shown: 30 °C
